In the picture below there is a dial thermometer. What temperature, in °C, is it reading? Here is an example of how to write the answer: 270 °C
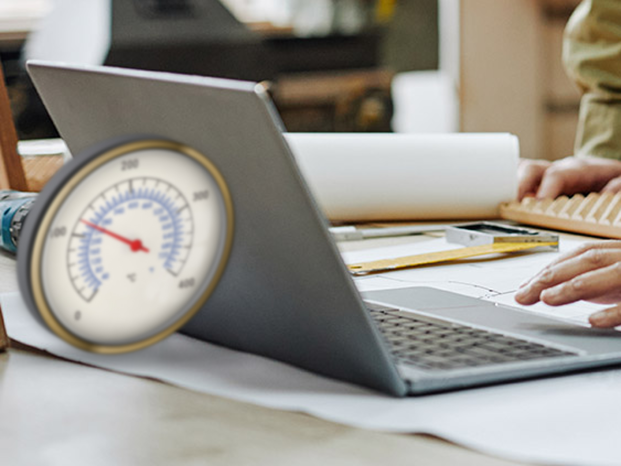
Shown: 120 °C
